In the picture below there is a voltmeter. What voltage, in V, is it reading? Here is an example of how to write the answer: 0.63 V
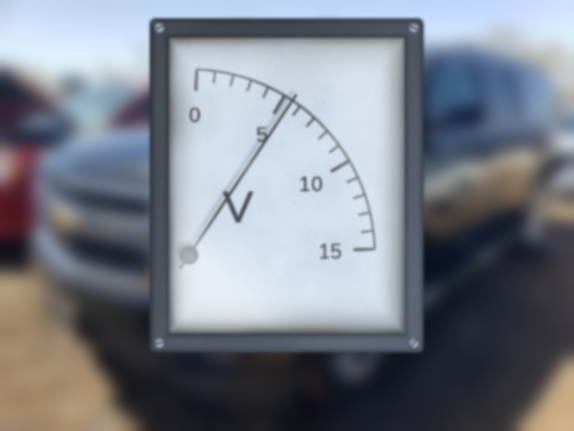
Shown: 5.5 V
